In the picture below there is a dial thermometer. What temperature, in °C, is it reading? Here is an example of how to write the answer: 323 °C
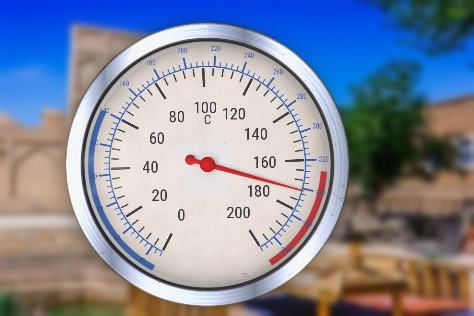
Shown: 172 °C
